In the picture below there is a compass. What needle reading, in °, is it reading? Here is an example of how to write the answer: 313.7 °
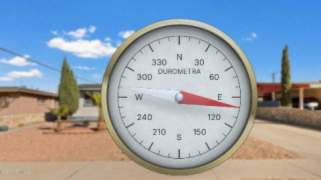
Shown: 100 °
